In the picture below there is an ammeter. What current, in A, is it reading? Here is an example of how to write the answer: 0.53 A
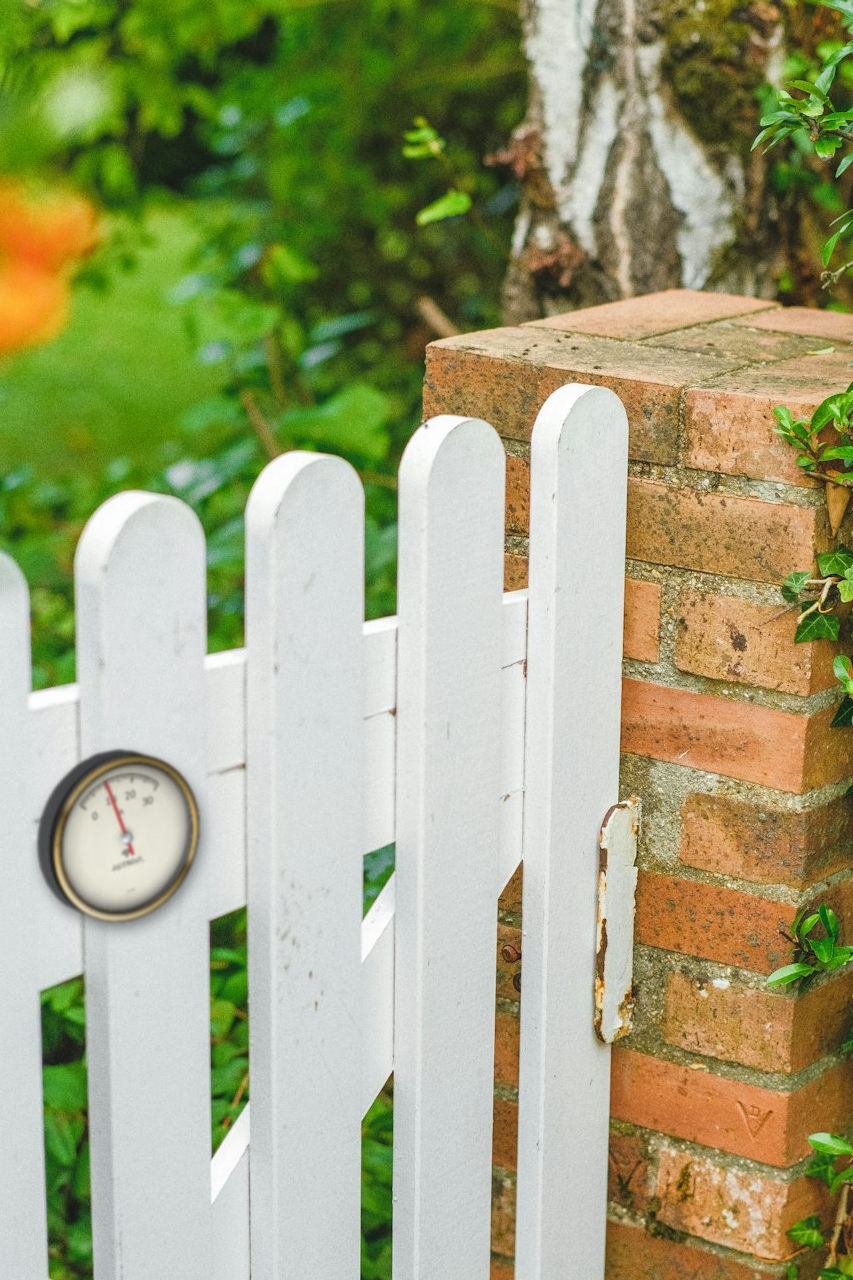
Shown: 10 A
